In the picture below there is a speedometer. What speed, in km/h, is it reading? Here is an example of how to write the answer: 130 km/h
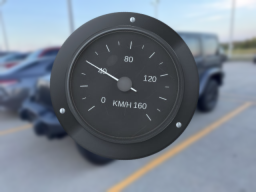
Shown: 40 km/h
